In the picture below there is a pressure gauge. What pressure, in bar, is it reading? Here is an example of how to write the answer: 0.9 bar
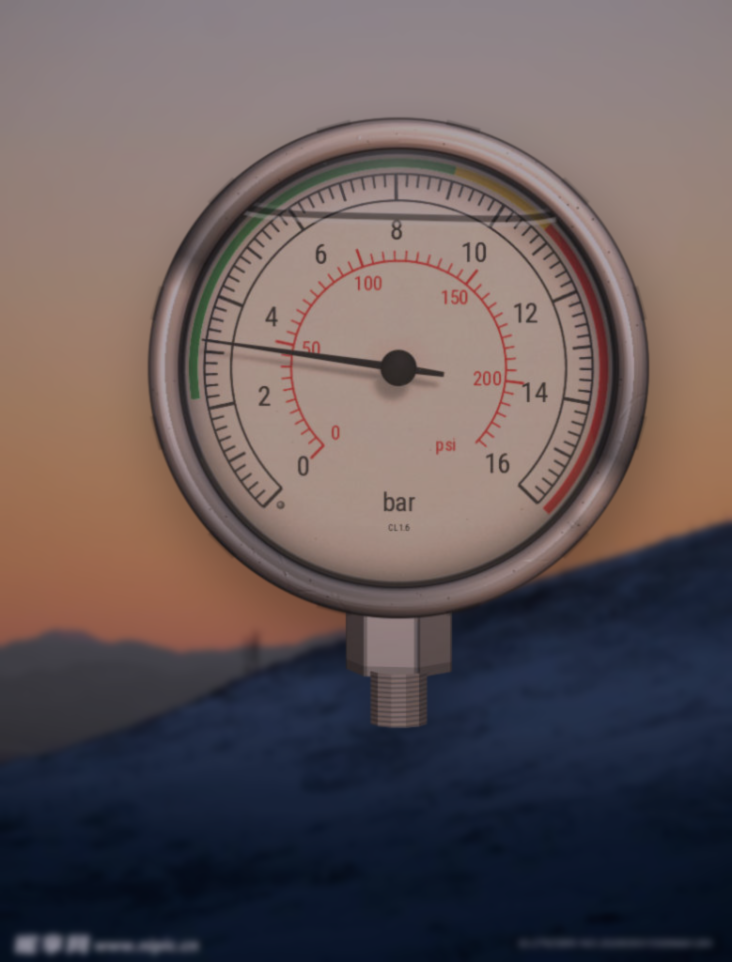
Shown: 3.2 bar
